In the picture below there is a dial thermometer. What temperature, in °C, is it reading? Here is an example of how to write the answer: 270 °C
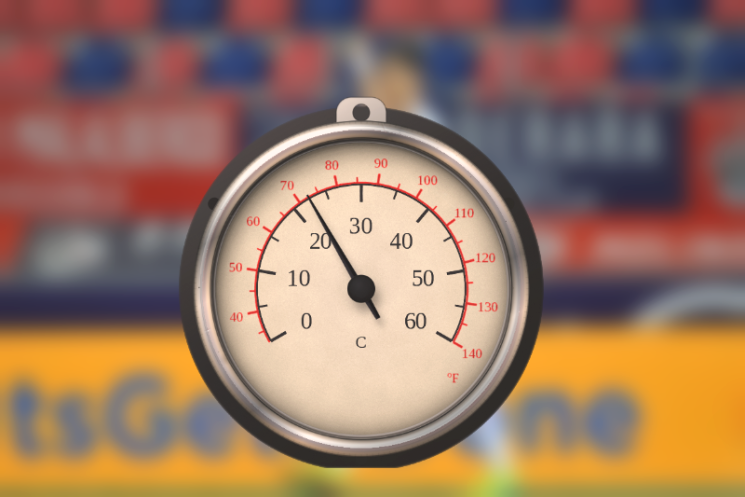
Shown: 22.5 °C
